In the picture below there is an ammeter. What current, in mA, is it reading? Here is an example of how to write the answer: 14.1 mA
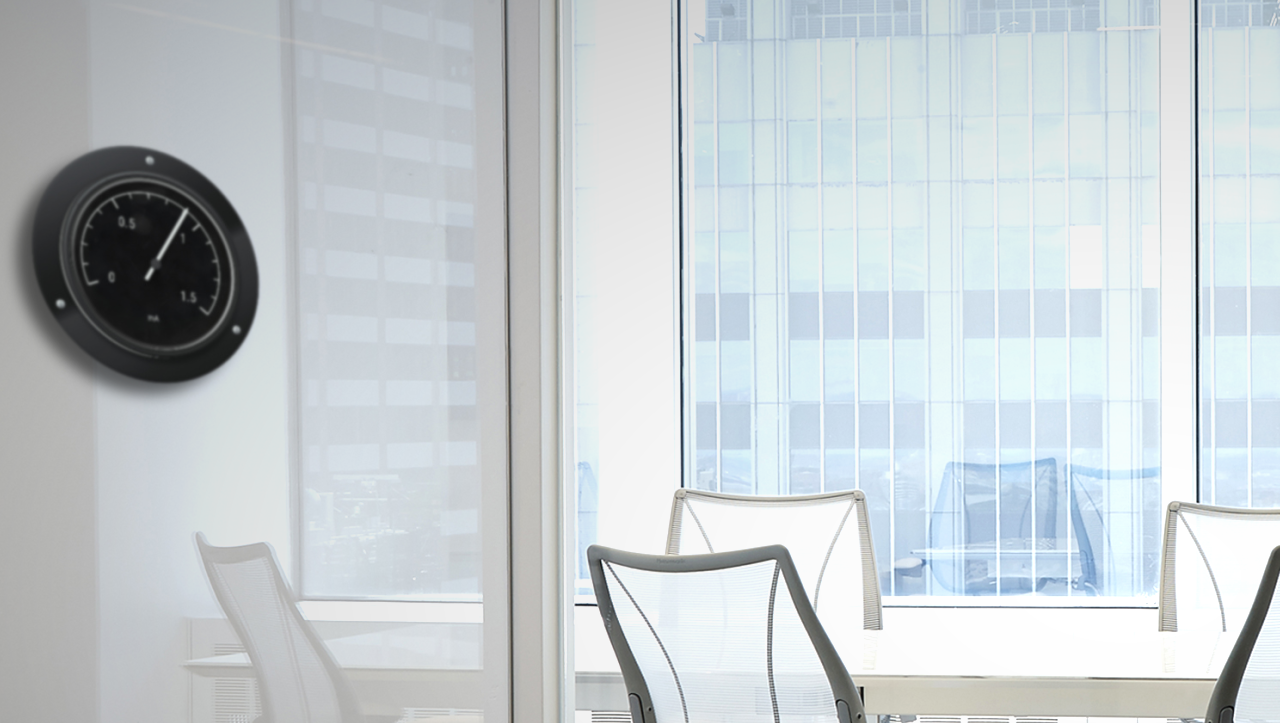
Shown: 0.9 mA
